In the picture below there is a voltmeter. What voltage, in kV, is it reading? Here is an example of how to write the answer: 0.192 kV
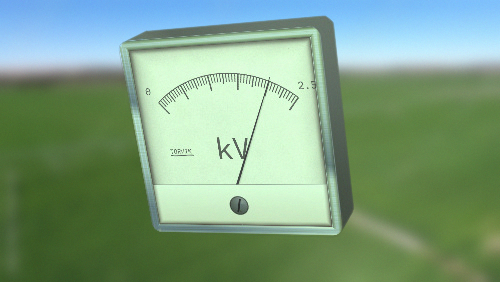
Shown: 2 kV
